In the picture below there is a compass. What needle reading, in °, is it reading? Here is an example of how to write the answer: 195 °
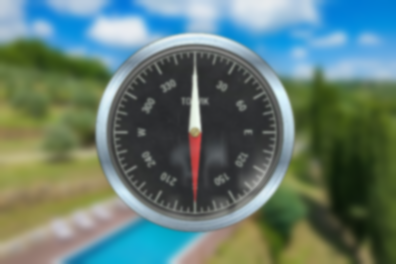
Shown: 180 °
